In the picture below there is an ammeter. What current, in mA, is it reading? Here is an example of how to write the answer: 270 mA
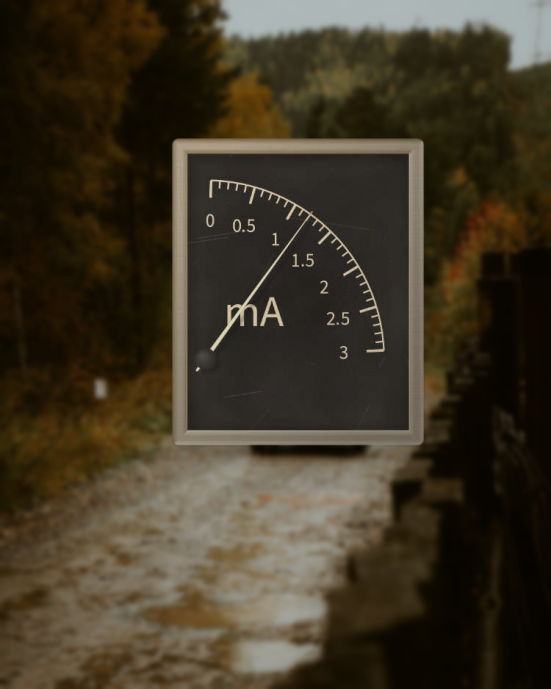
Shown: 1.2 mA
